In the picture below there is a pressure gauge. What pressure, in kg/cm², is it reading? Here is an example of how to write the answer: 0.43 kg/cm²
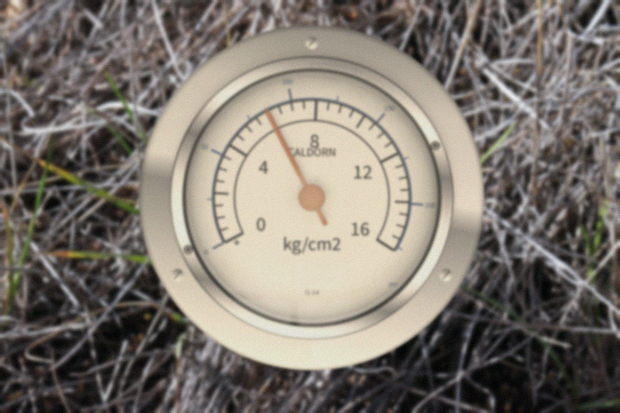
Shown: 6 kg/cm²
